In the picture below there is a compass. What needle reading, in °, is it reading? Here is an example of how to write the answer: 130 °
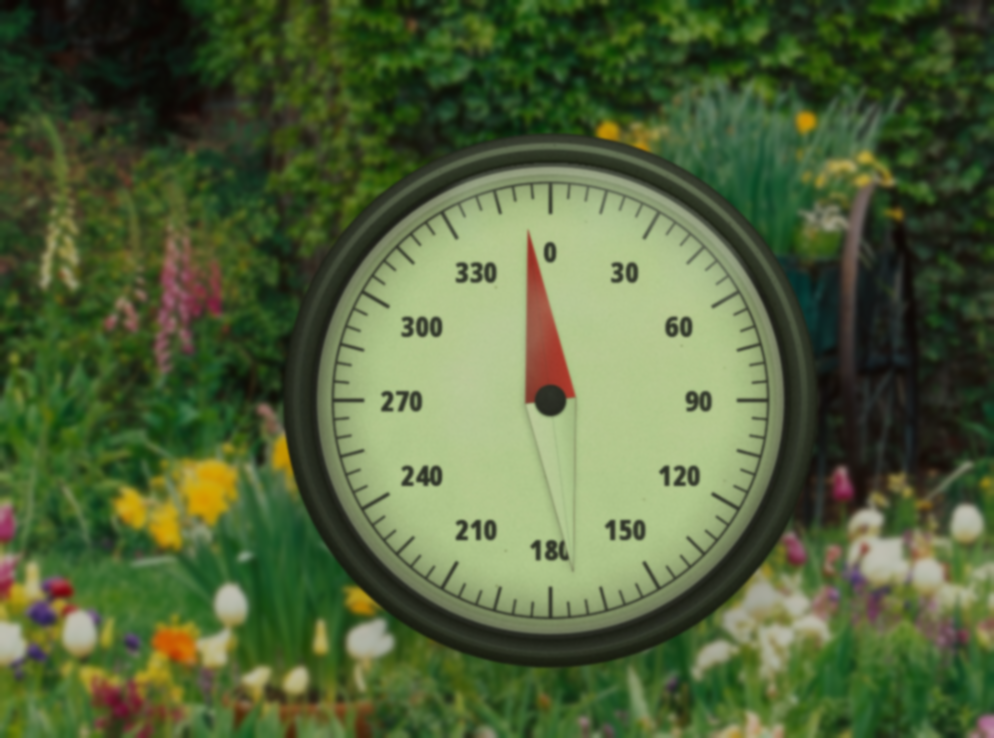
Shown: 352.5 °
